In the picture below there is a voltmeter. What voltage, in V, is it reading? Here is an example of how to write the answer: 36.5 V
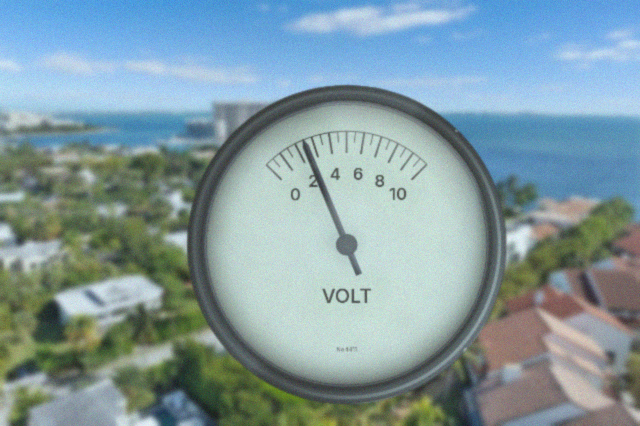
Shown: 2.5 V
